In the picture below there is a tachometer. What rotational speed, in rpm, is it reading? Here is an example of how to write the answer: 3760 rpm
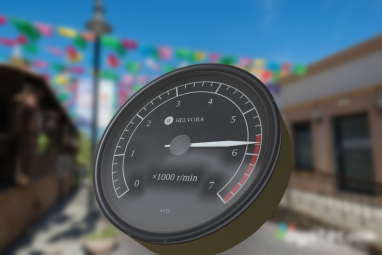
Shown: 5800 rpm
